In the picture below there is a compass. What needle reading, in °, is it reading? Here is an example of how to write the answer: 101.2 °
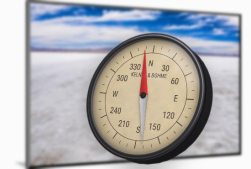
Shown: 350 °
